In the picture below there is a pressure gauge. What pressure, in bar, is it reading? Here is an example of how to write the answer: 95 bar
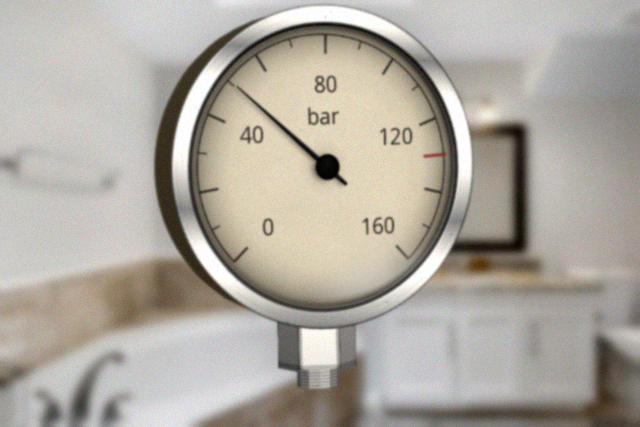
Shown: 50 bar
